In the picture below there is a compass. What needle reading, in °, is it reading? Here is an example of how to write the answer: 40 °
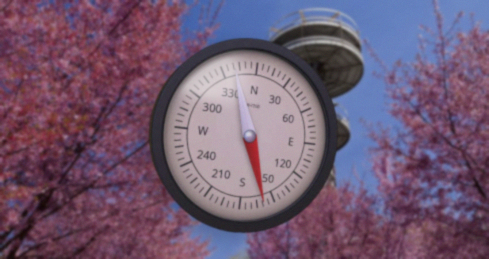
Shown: 160 °
